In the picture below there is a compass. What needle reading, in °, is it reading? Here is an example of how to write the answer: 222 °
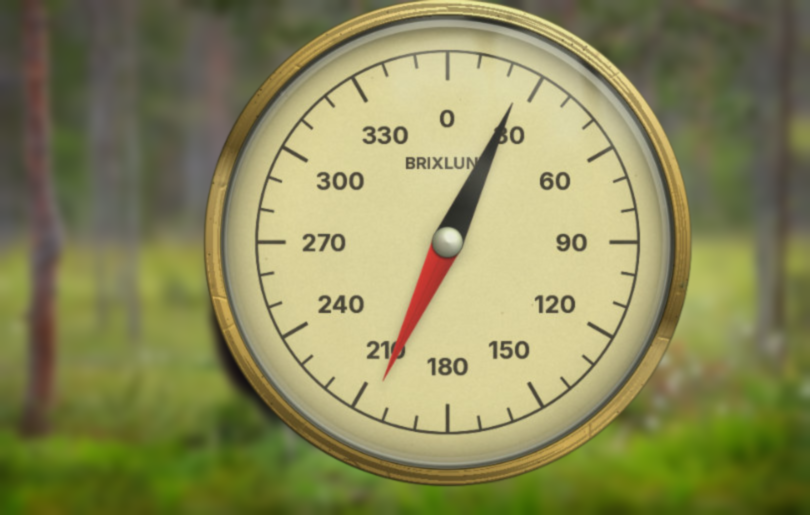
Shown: 205 °
